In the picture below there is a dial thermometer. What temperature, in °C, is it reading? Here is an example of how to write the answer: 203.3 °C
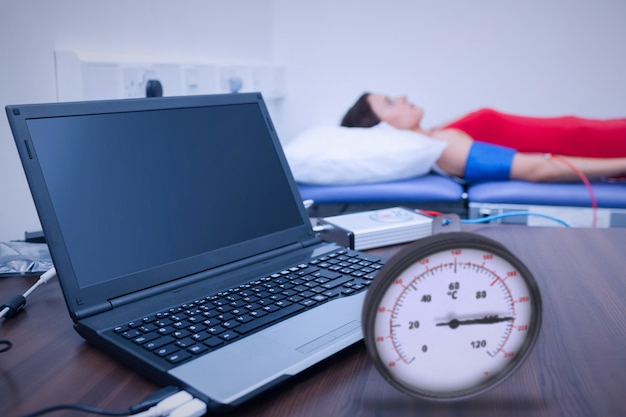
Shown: 100 °C
